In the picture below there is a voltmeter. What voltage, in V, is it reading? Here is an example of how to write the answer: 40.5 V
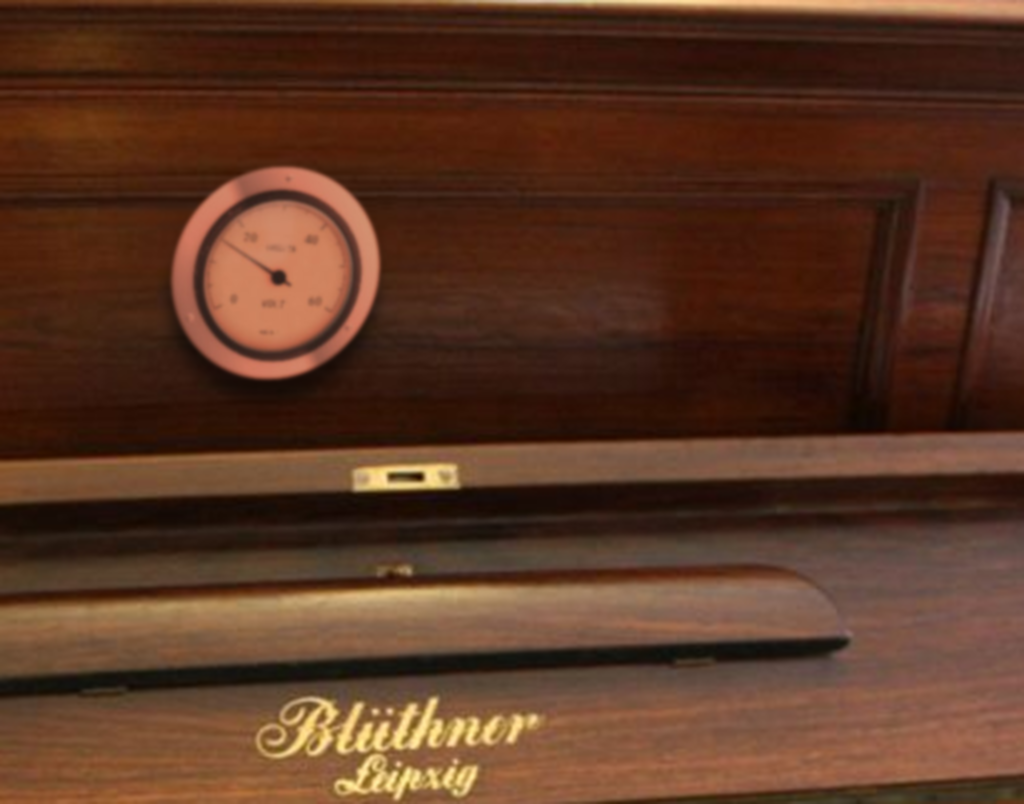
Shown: 15 V
